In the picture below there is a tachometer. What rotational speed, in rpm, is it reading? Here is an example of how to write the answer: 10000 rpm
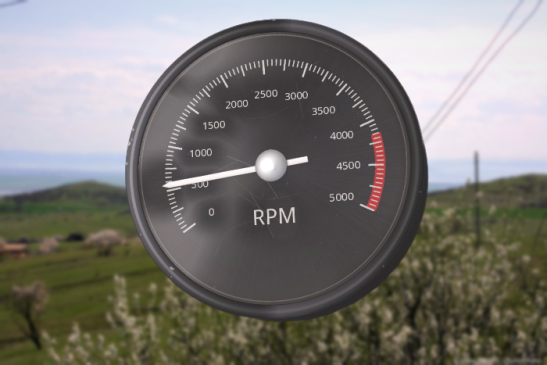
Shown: 550 rpm
